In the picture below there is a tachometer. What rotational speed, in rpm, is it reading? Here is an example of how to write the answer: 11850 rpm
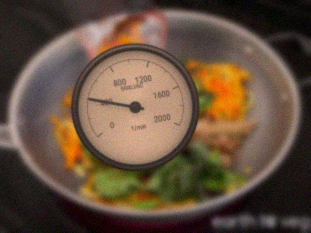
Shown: 400 rpm
